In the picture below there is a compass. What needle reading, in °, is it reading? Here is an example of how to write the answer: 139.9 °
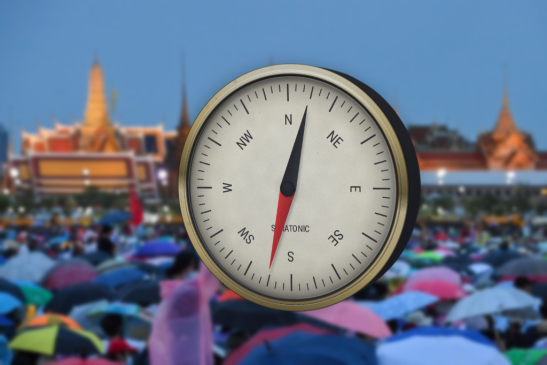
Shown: 195 °
